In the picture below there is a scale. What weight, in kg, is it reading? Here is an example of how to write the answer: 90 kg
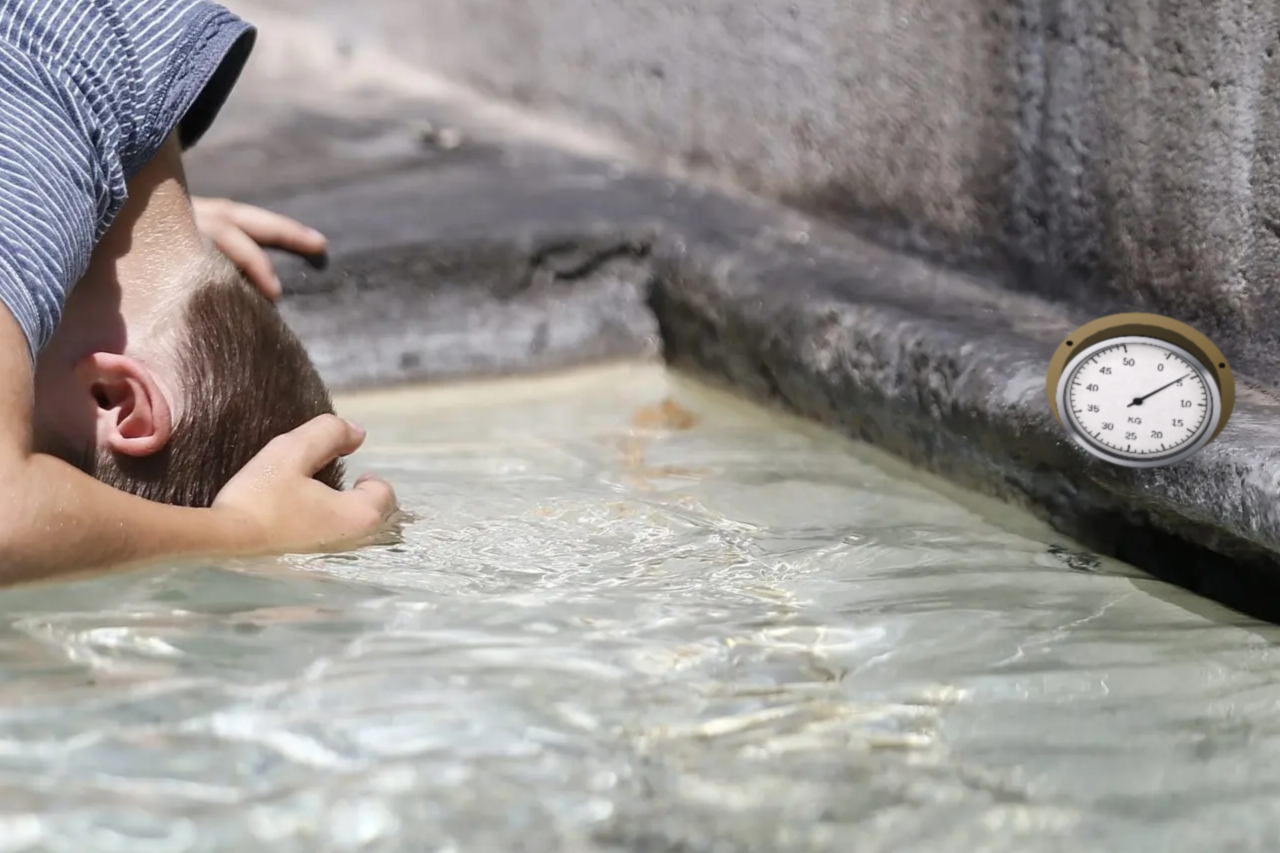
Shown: 4 kg
